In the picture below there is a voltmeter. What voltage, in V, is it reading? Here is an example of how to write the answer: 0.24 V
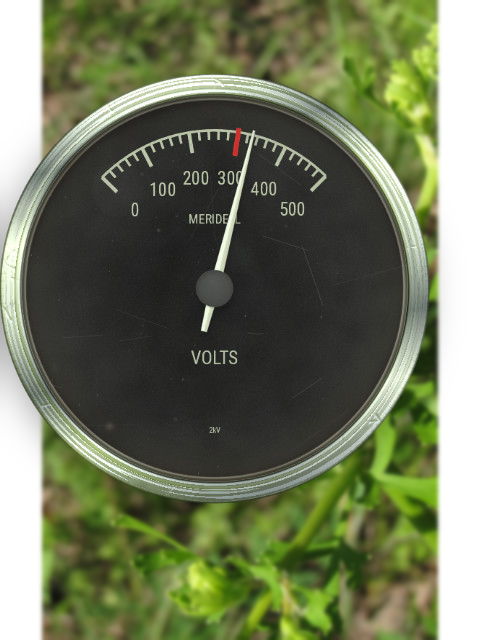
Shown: 330 V
